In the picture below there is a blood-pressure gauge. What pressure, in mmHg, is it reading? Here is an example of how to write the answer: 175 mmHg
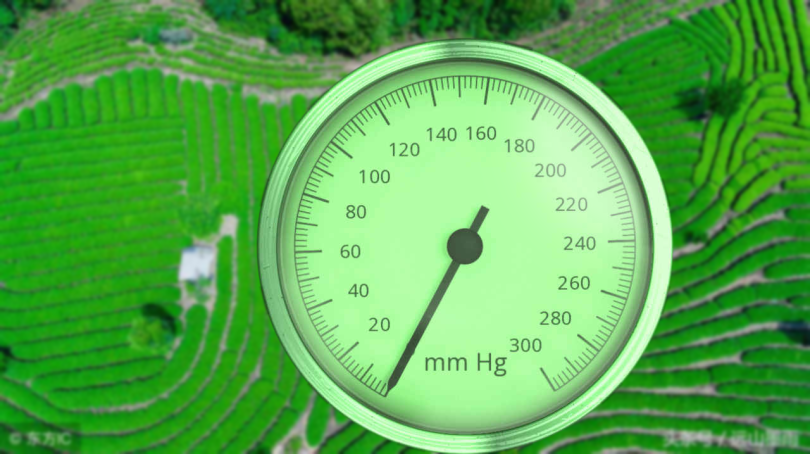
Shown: 0 mmHg
